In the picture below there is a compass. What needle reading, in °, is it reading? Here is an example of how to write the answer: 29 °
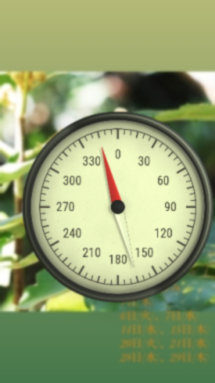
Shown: 345 °
